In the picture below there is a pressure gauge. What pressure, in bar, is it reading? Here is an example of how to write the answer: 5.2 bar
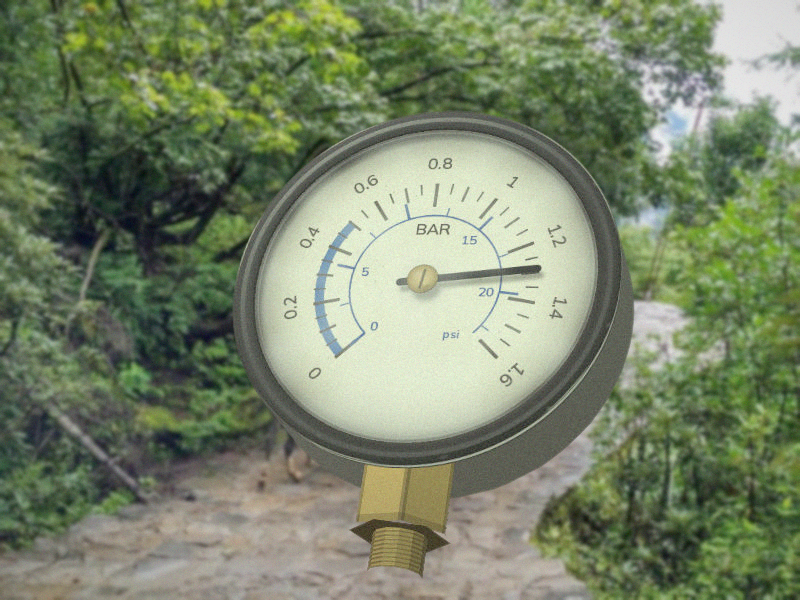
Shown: 1.3 bar
